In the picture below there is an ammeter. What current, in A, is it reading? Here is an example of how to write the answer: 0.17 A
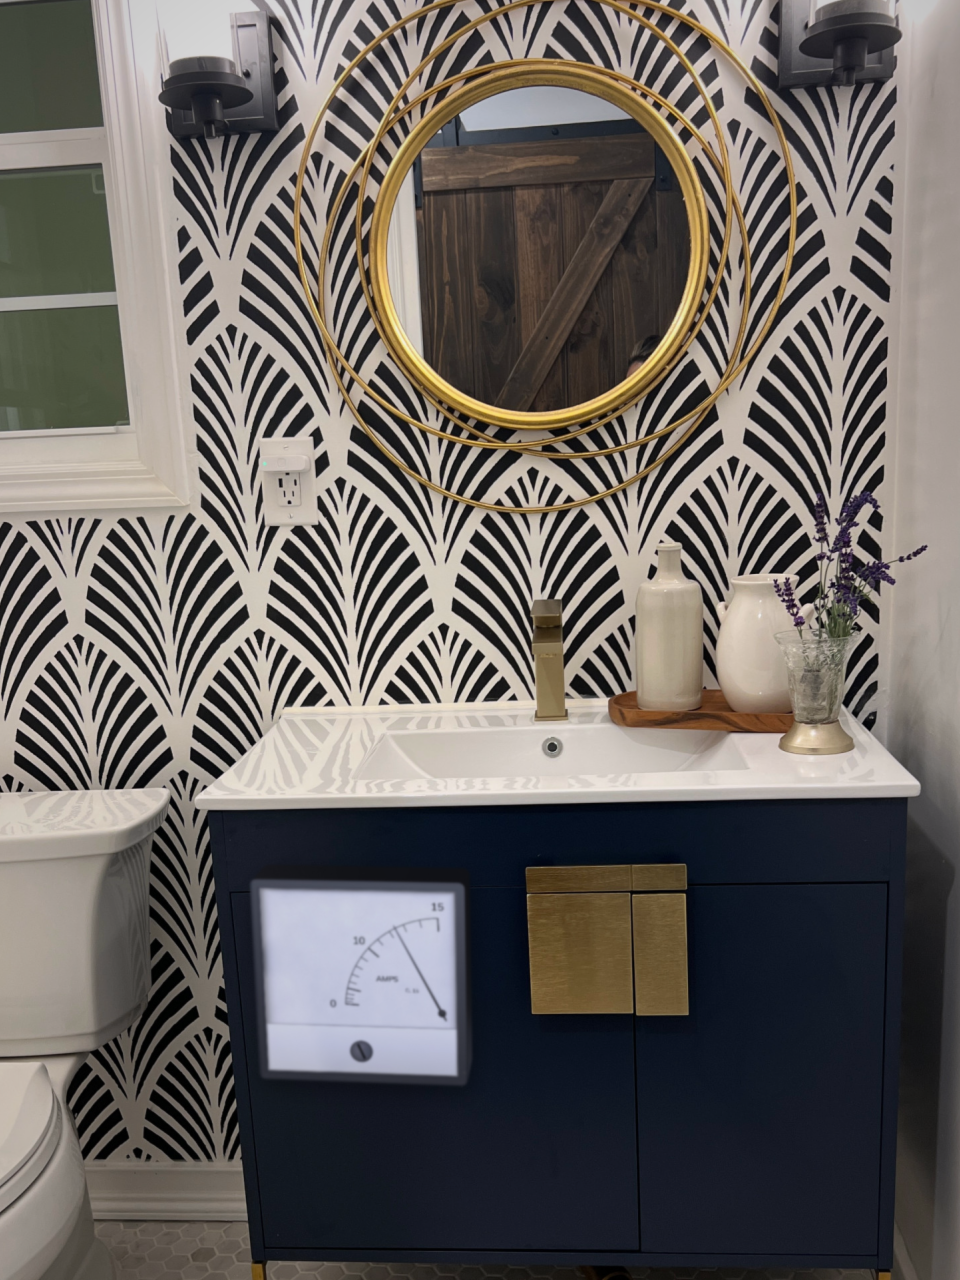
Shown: 12.5 A
